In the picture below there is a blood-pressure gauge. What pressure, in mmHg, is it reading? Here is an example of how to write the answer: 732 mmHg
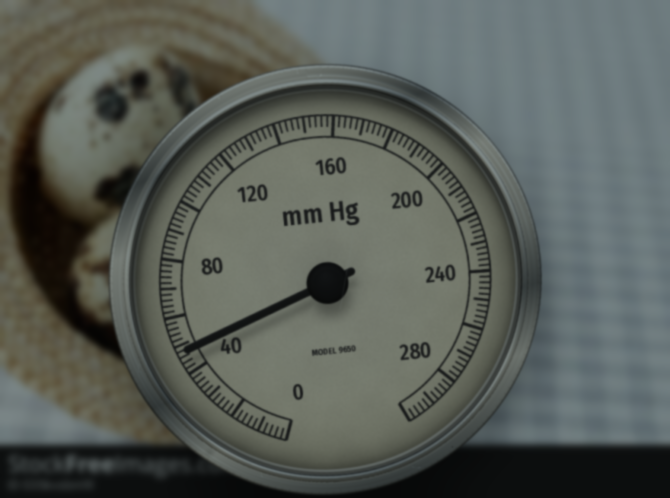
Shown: 48 mmHg
